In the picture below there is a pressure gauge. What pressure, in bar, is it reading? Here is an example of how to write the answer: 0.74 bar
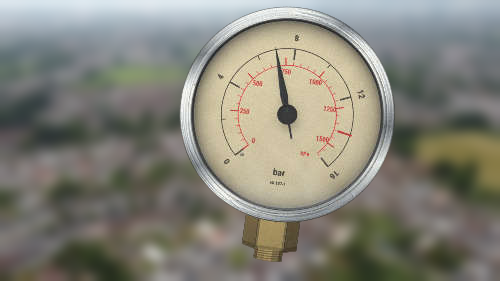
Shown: 7 bar
